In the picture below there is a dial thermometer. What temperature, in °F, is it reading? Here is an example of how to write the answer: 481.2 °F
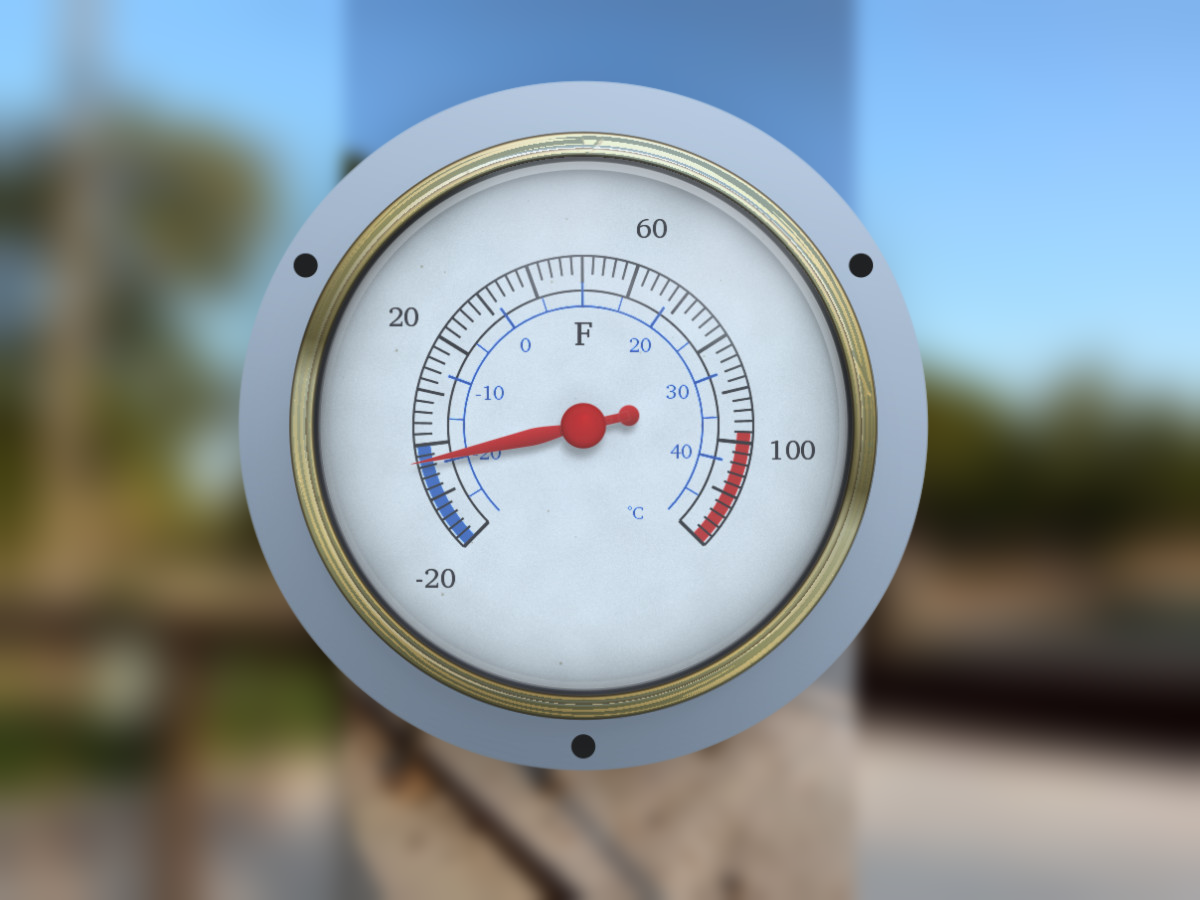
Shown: -3 °F
